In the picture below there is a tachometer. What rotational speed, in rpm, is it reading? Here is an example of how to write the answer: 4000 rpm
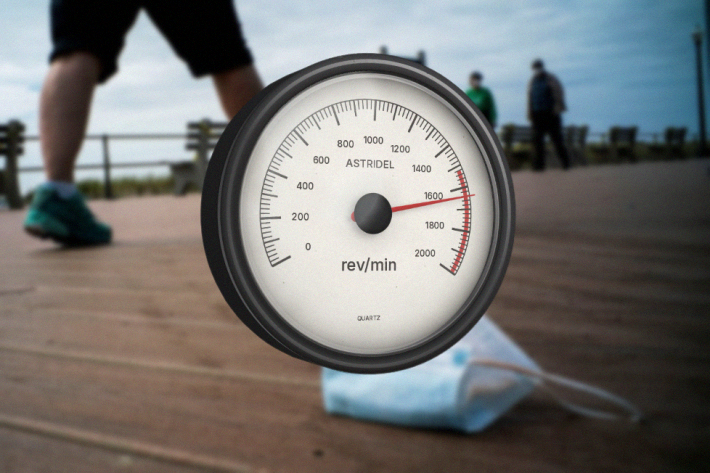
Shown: 1640 rpm
